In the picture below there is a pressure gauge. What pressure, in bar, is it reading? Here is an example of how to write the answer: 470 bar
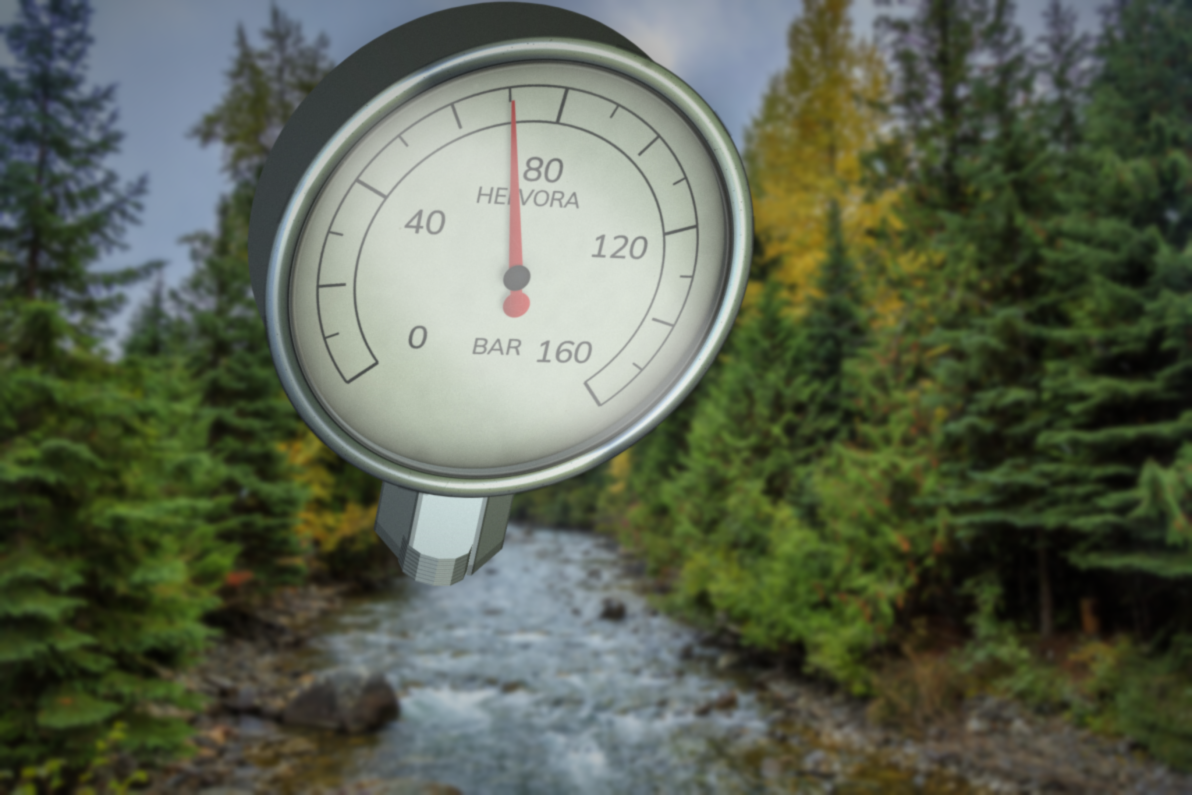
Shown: 70 bar
